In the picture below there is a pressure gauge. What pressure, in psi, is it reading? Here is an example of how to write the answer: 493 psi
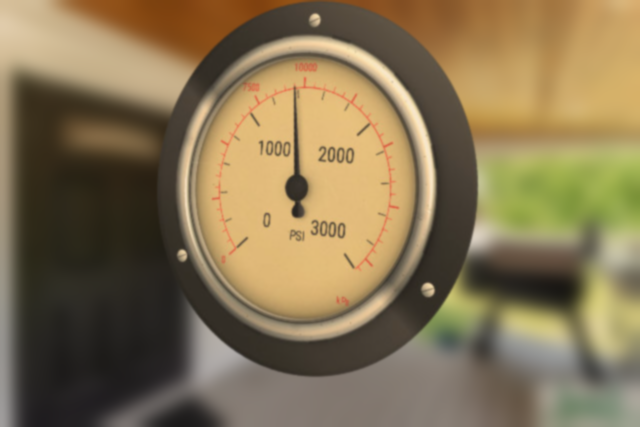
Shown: 1400 psi
